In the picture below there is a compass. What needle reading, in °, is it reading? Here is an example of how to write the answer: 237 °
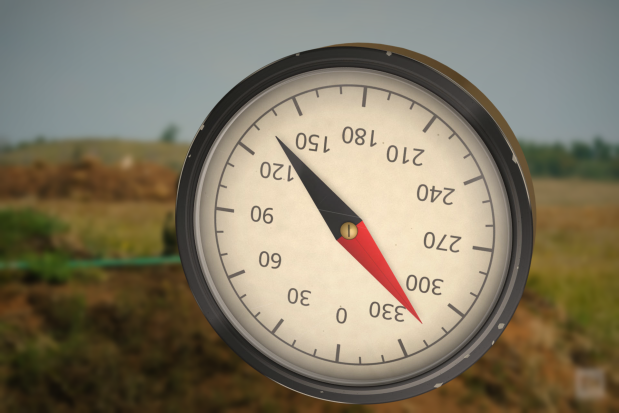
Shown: 315 °
